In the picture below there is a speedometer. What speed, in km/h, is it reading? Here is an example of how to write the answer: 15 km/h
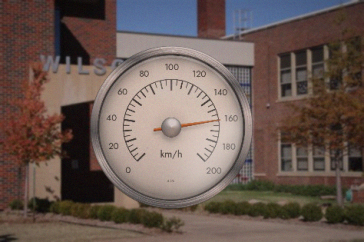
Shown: 160 km/h
